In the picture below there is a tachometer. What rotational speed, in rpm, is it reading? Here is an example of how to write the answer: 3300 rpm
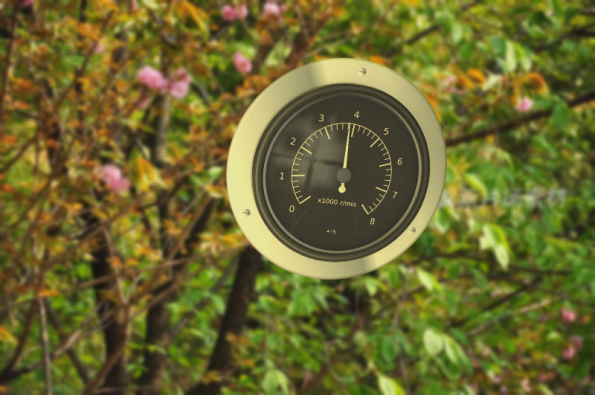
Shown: 3800 rpm
